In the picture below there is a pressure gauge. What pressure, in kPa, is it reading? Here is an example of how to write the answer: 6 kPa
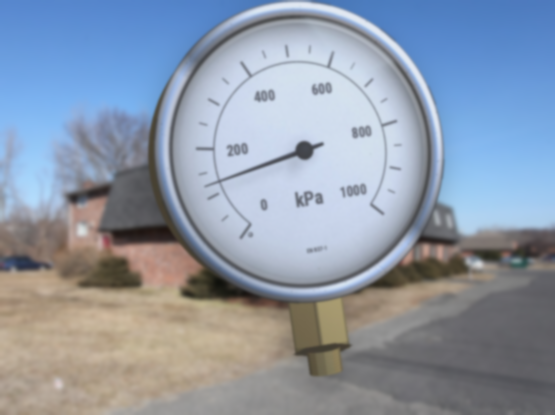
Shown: 125 kPa
